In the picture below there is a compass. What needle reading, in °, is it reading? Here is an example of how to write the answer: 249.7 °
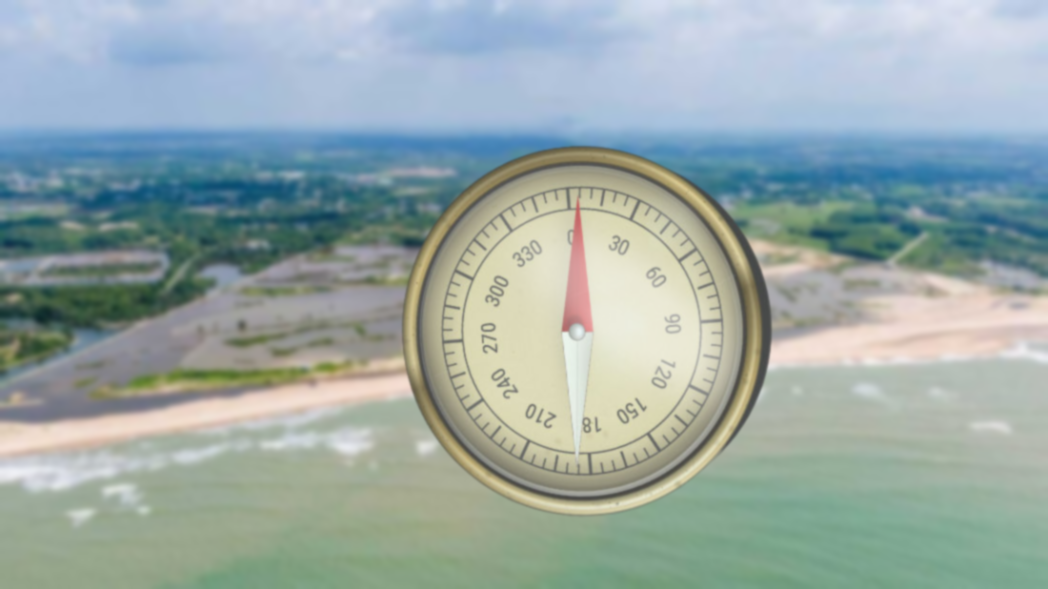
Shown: 5 °
